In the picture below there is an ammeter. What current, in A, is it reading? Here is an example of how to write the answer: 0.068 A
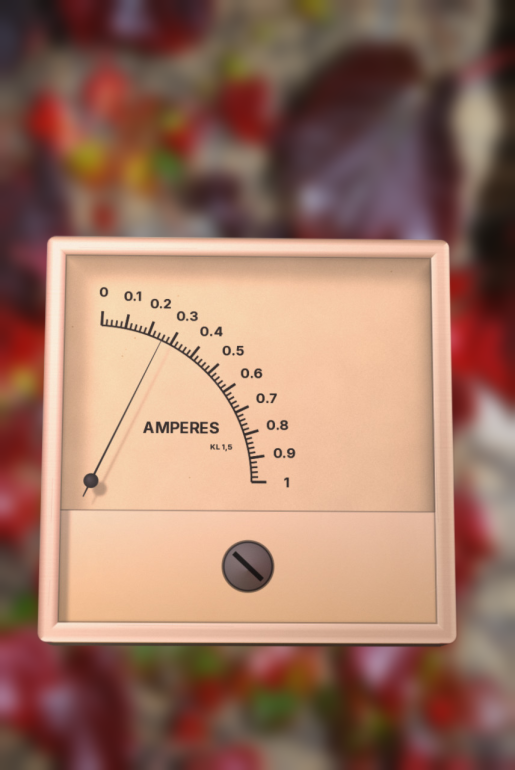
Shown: 0.26 A
